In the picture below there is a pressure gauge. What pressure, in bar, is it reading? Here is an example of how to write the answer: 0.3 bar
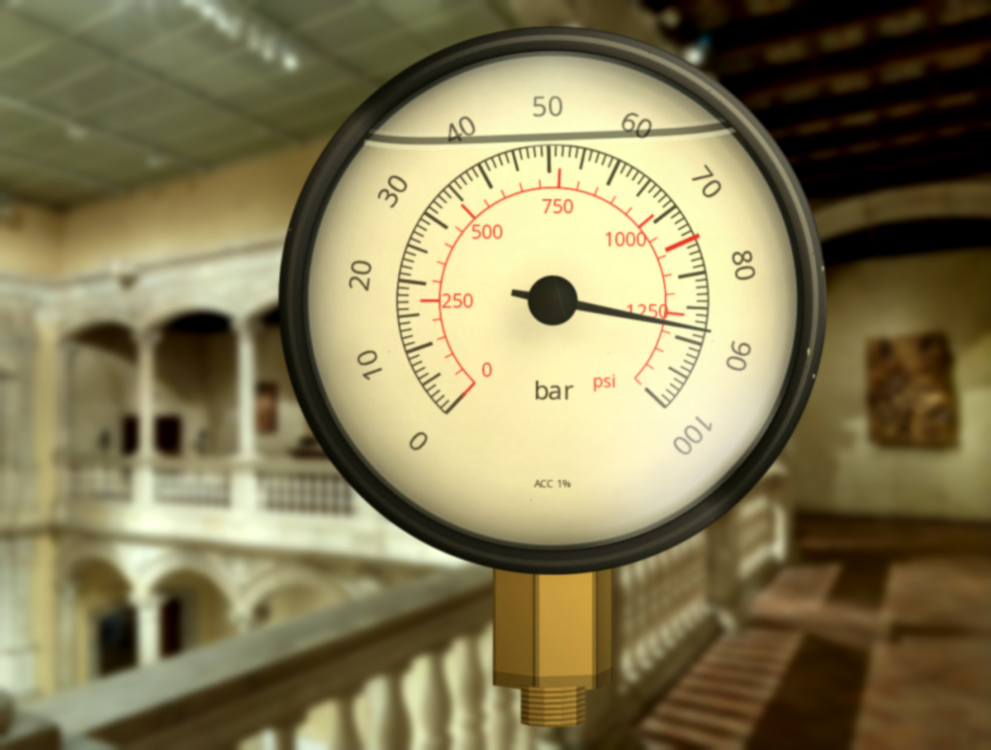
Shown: 88 bar
